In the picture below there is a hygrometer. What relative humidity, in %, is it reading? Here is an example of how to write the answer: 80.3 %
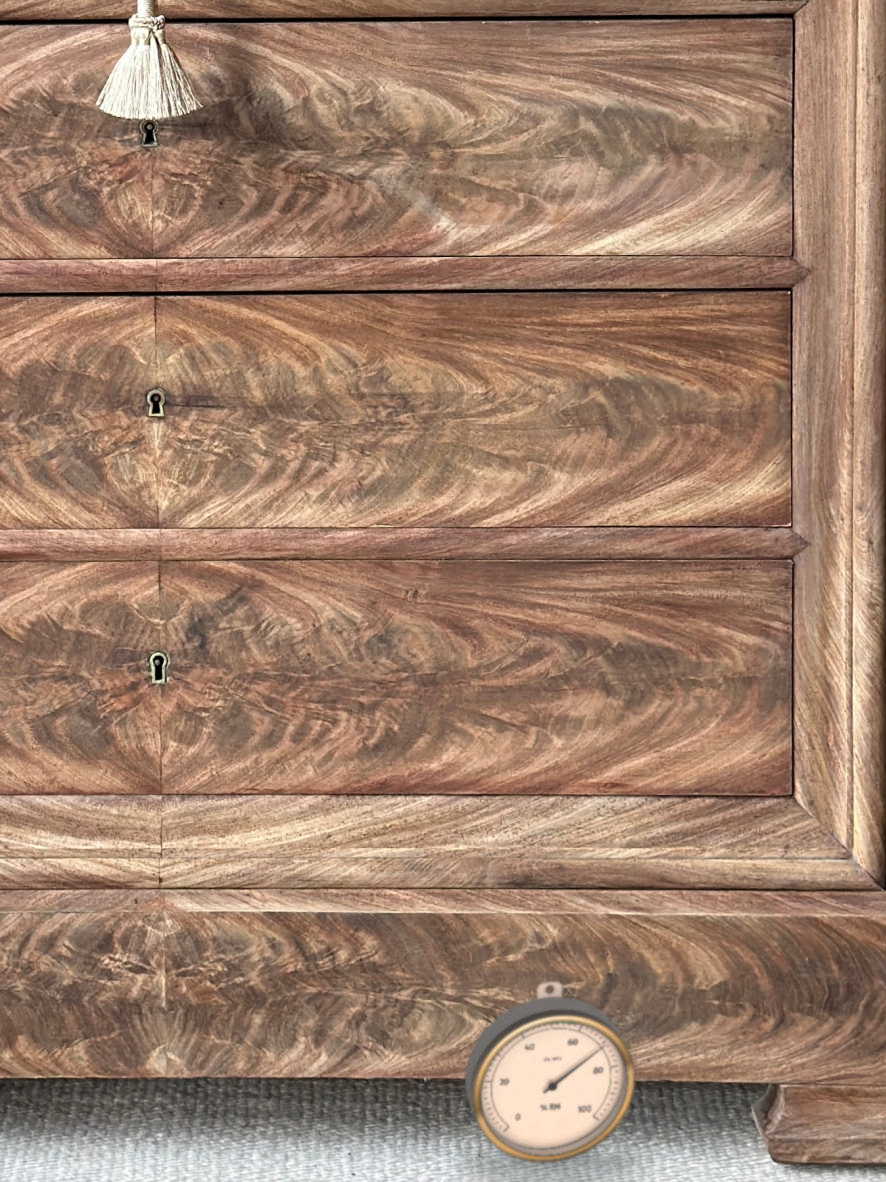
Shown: 70 %
